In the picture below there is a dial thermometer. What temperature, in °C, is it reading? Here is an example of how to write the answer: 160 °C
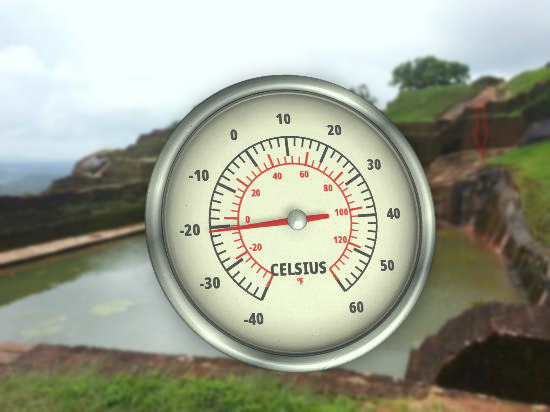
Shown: -21 °C
